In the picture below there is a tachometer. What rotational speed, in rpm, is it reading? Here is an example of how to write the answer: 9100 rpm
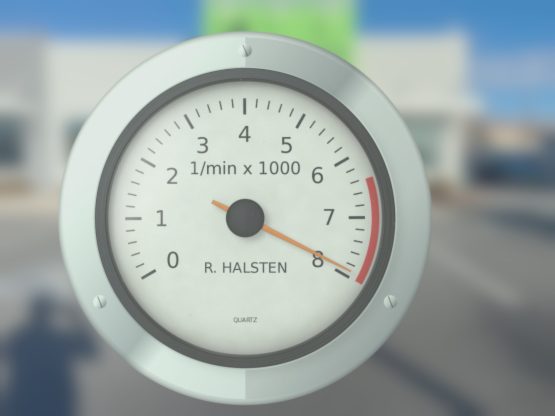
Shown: 7900 rpm
